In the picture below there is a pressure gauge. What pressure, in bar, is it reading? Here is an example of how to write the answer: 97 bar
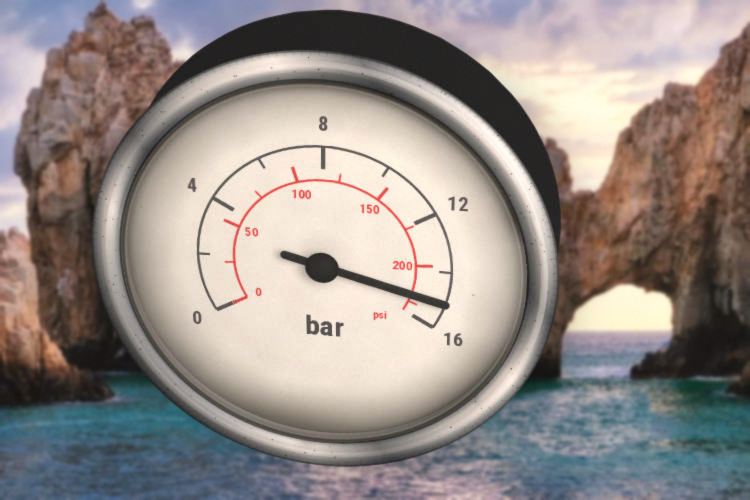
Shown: 15 bar
